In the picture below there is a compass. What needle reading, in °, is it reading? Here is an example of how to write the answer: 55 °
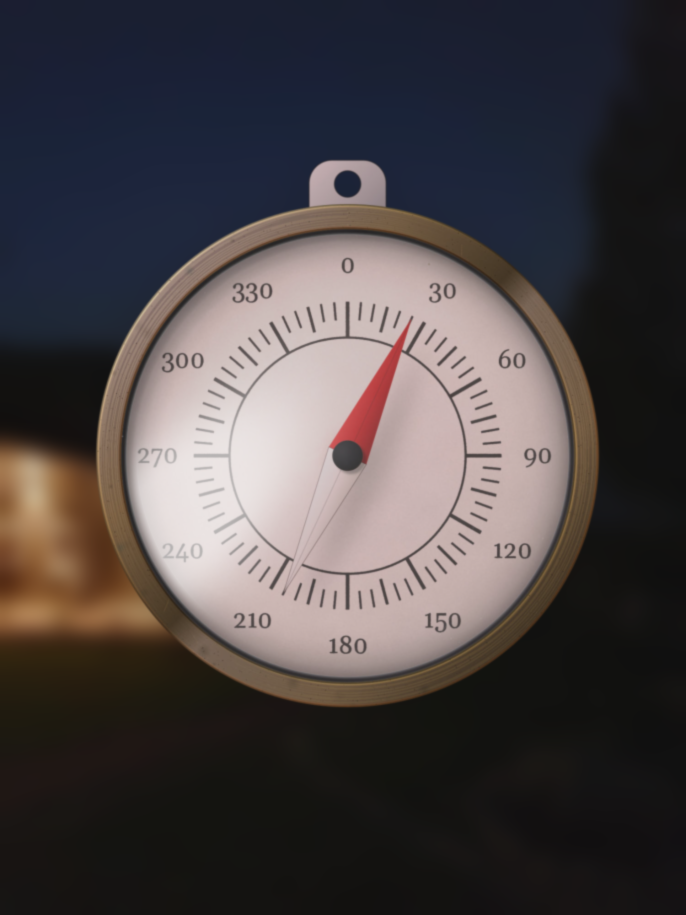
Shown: 25 °
